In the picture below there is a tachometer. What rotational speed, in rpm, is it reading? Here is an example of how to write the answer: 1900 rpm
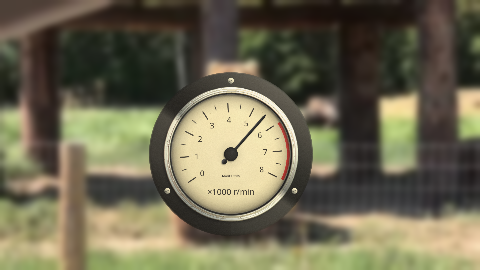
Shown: 5500 rpm
